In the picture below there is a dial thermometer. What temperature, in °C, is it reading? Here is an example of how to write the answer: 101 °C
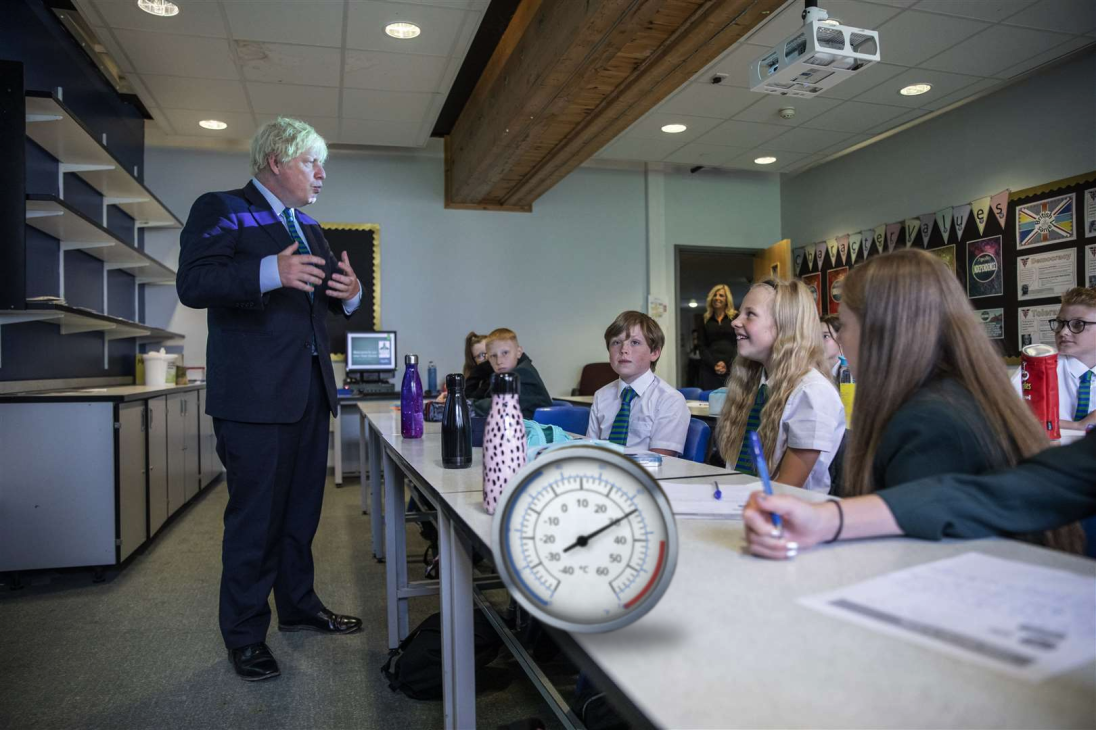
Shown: 30 °C
